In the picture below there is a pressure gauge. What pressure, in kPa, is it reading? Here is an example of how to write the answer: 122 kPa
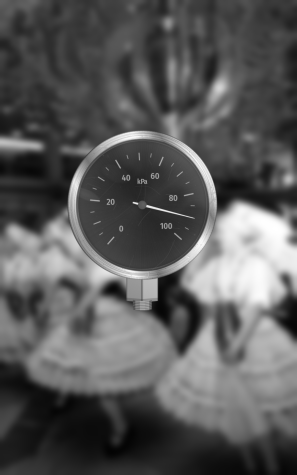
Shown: 90 kPa
